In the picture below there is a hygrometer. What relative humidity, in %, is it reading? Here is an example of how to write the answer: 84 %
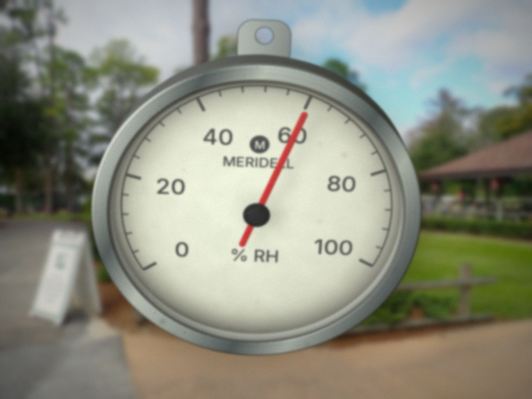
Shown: 60 %
